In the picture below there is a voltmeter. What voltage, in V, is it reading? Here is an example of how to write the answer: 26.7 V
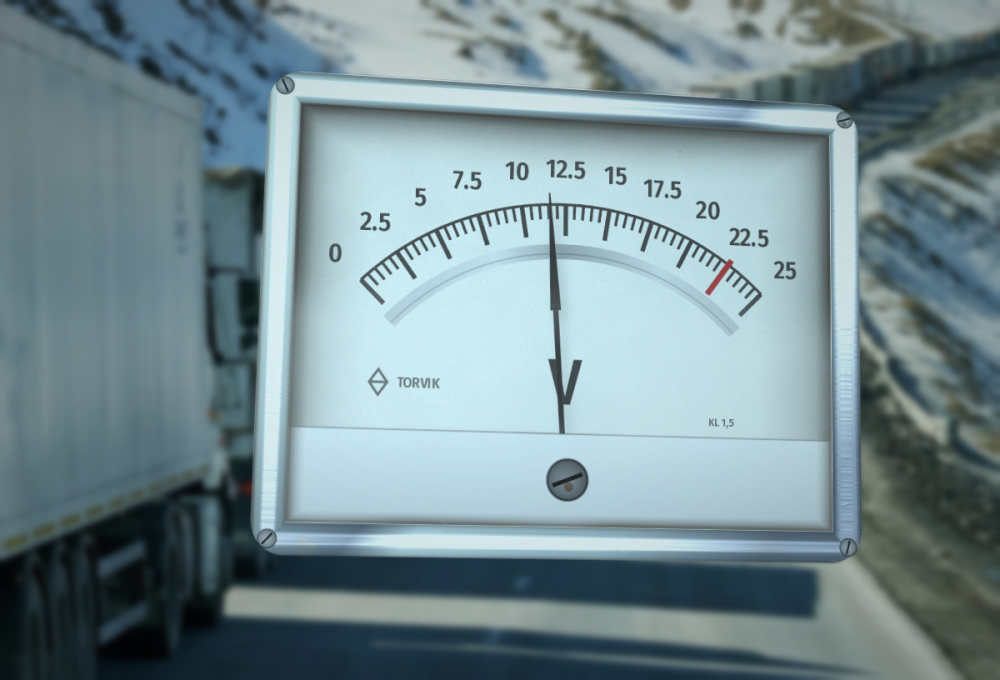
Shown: 11.5 V
